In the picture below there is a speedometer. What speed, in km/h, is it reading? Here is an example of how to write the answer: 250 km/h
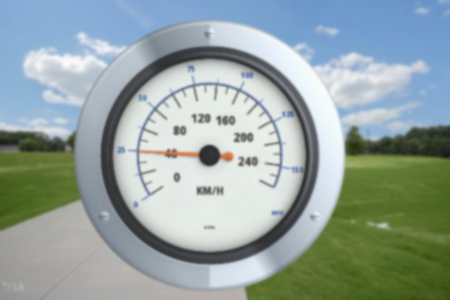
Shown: 40 km/h
